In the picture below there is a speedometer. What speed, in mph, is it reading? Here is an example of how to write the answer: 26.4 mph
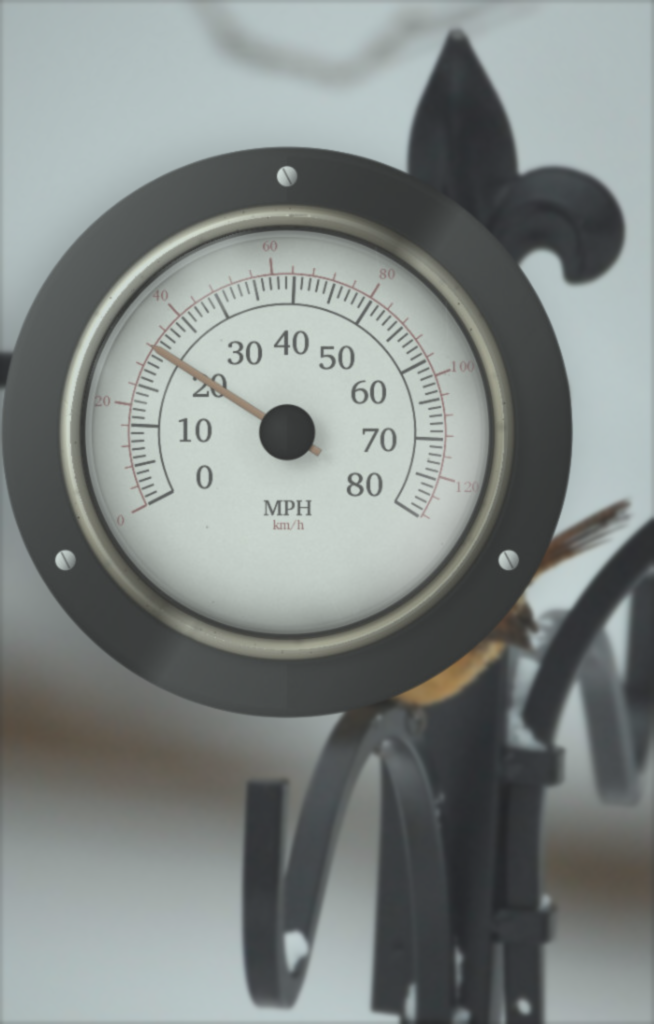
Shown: 20 mph
